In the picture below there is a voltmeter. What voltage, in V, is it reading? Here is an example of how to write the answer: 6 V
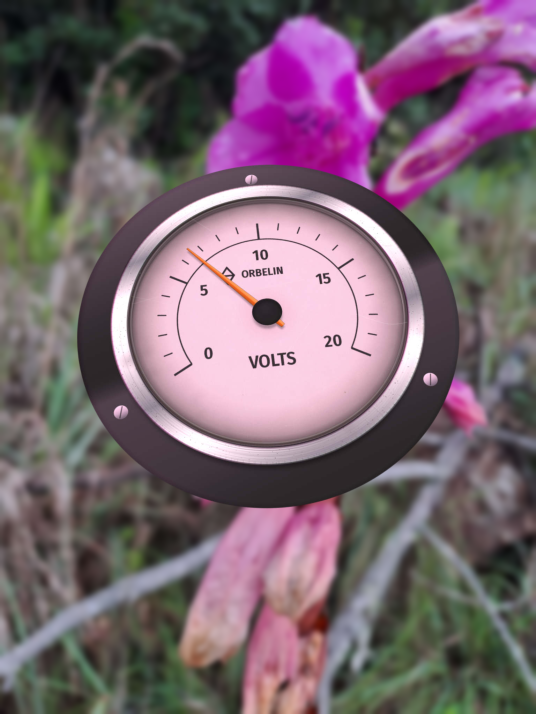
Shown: 6.5 V
